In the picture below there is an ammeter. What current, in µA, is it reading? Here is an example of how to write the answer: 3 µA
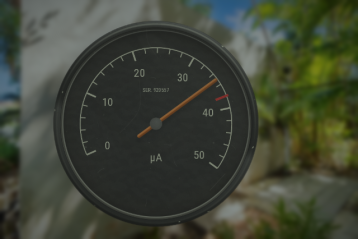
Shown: 35 µA
